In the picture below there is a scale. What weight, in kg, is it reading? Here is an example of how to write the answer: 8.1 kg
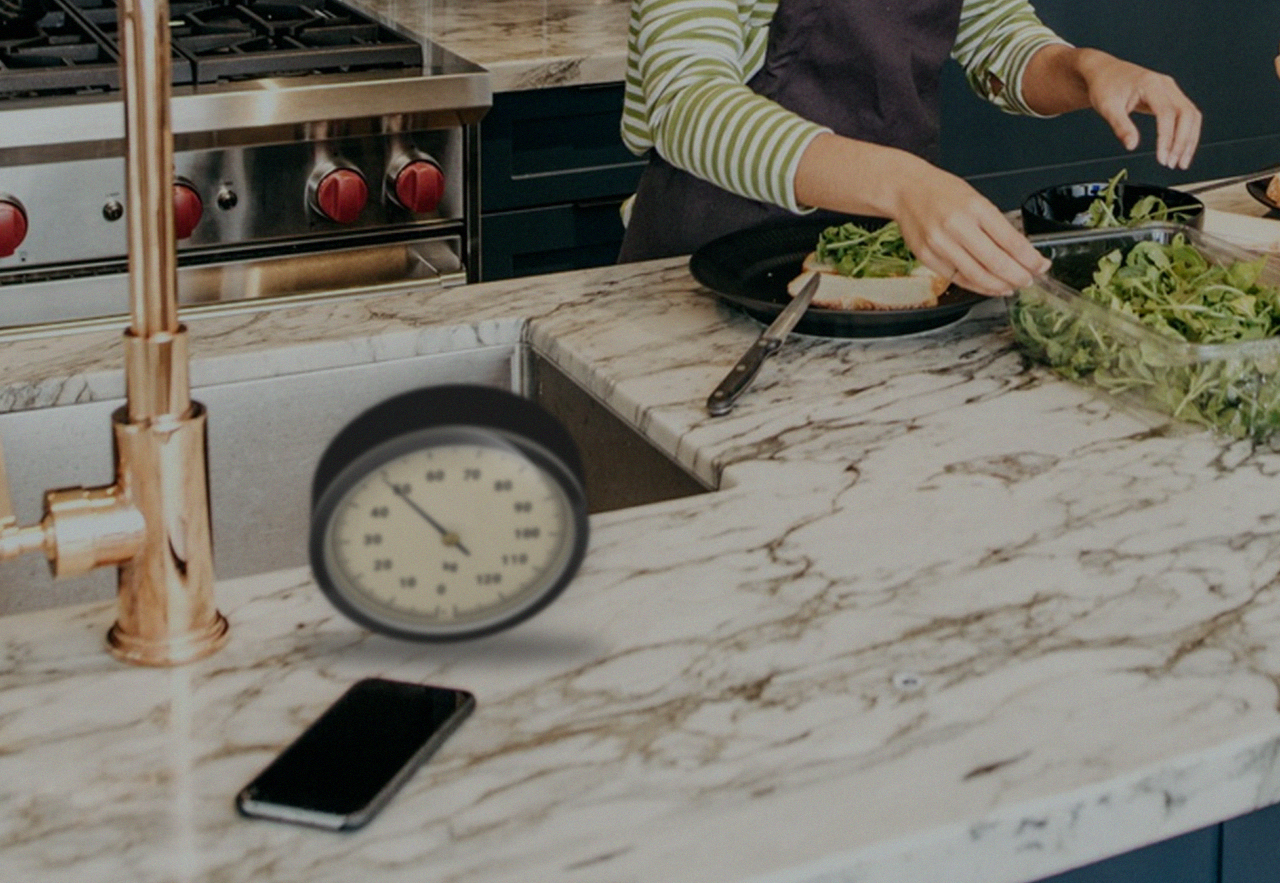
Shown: 50 kg
